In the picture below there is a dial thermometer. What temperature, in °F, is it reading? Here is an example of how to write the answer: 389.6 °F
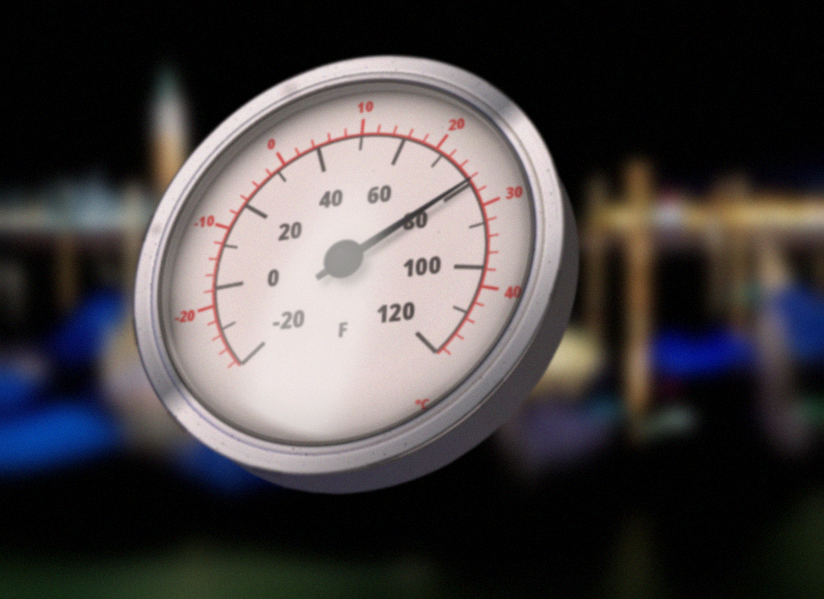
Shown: 80 °F
